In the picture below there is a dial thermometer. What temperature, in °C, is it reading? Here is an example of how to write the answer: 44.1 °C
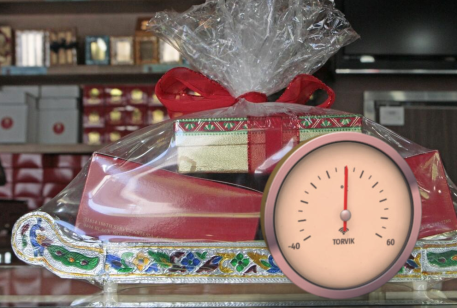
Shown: 10 °C
